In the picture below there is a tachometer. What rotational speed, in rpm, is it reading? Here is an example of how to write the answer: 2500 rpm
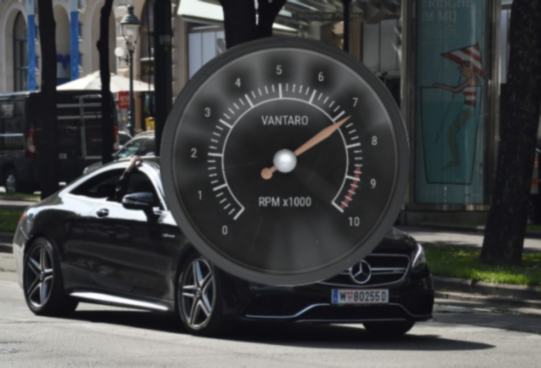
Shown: 7200 rpm
